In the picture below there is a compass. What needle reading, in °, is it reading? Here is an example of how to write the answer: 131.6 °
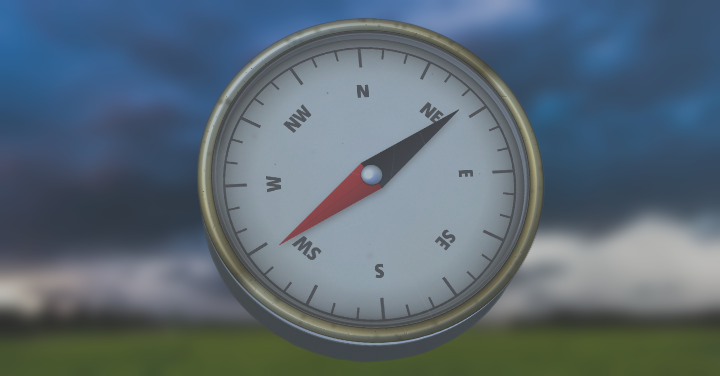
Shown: 235 °
